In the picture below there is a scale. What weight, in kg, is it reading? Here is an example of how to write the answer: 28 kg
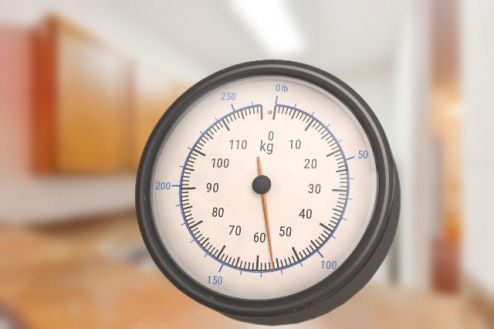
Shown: 56 kg
